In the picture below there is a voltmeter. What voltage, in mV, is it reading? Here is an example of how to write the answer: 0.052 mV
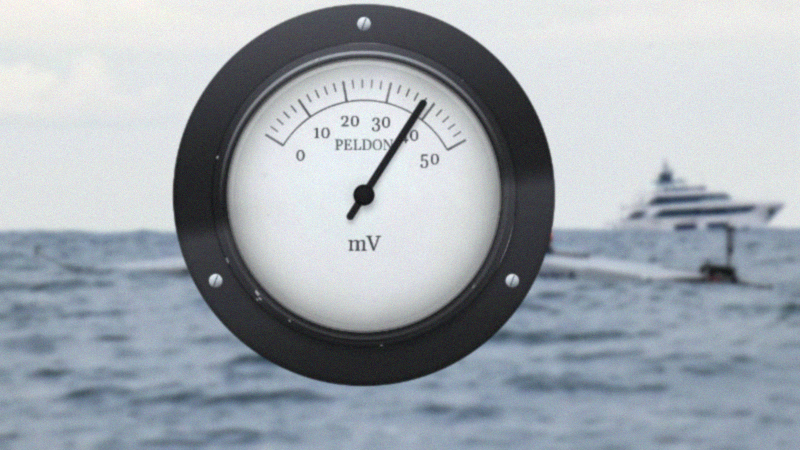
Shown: 38 mV
